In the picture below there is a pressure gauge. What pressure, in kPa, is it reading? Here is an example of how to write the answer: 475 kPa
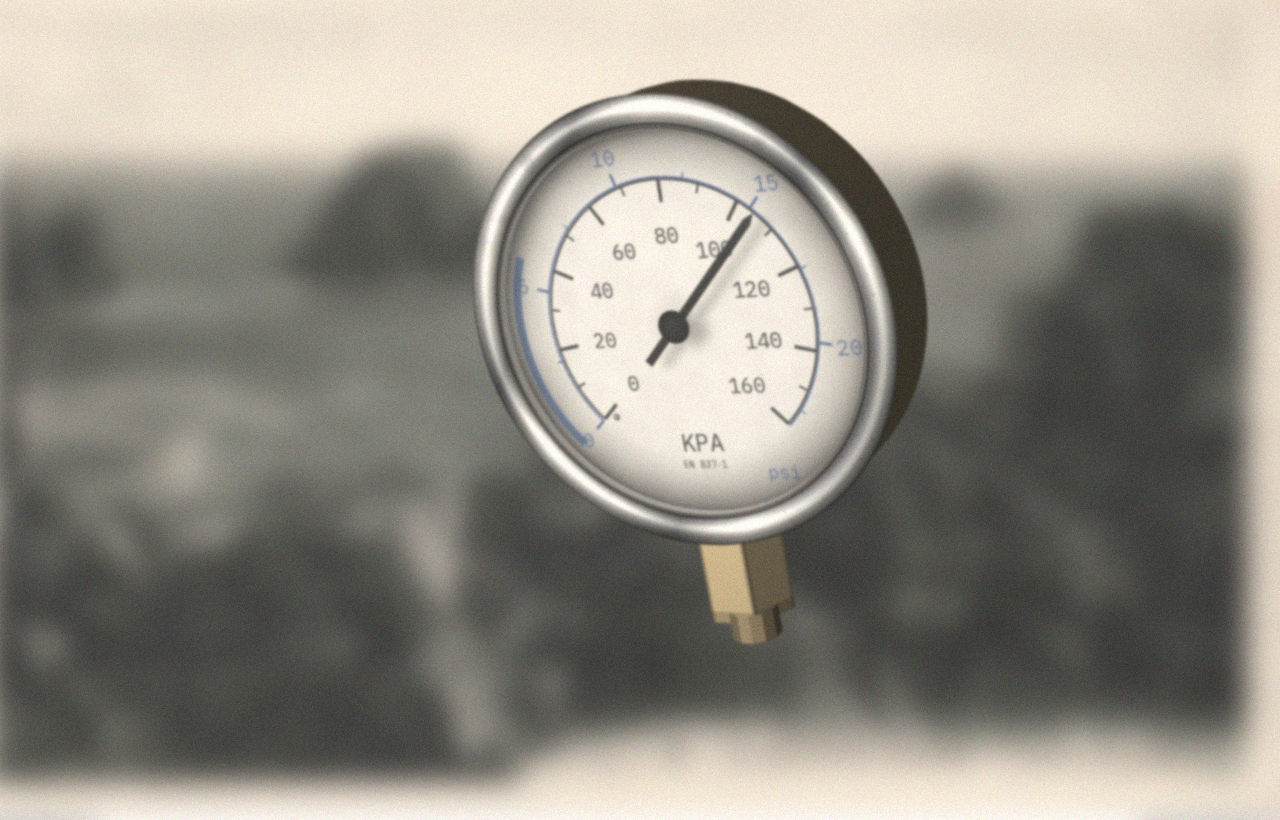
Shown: 105 kPa
